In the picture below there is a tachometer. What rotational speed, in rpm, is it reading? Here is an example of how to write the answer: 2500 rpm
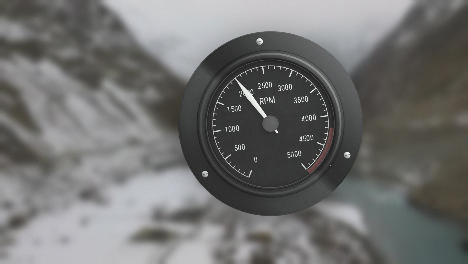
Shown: 2000 rpm
